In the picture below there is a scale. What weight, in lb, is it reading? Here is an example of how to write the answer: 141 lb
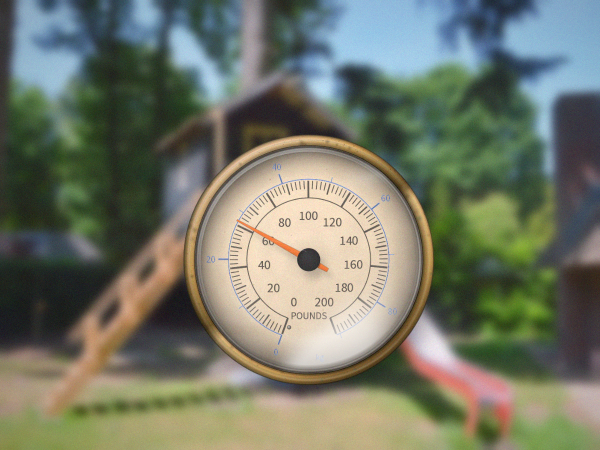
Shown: 62 lb
